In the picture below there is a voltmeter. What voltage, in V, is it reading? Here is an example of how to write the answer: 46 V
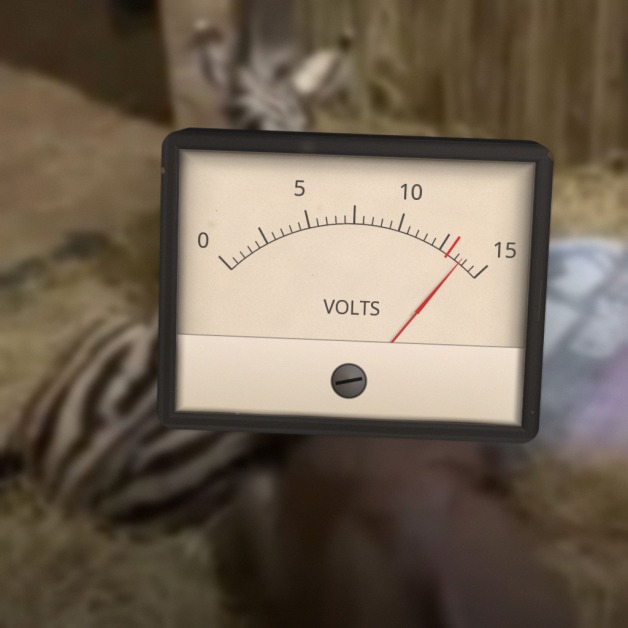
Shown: 13.75 V
